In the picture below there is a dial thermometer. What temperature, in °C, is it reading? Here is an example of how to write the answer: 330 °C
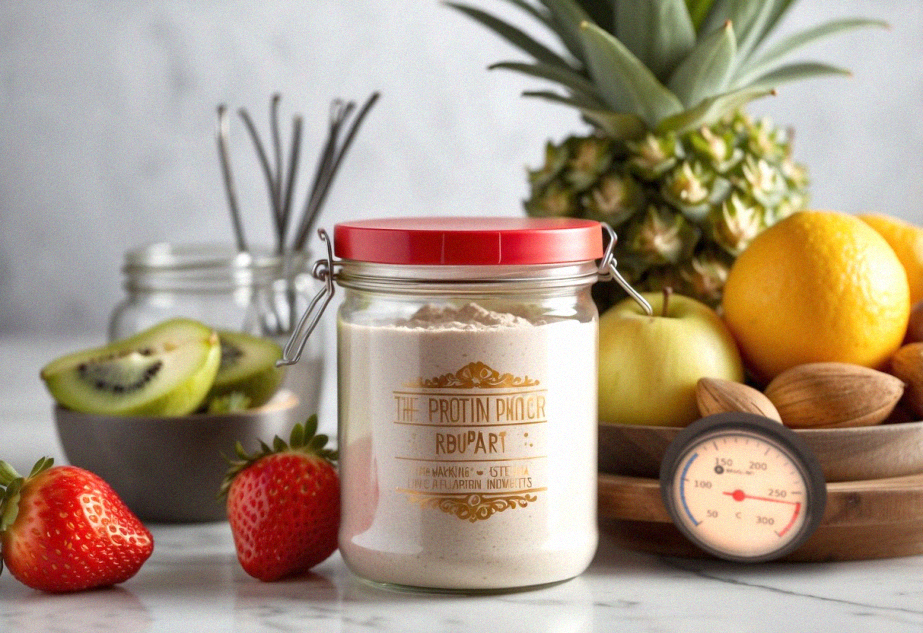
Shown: 260 °C
